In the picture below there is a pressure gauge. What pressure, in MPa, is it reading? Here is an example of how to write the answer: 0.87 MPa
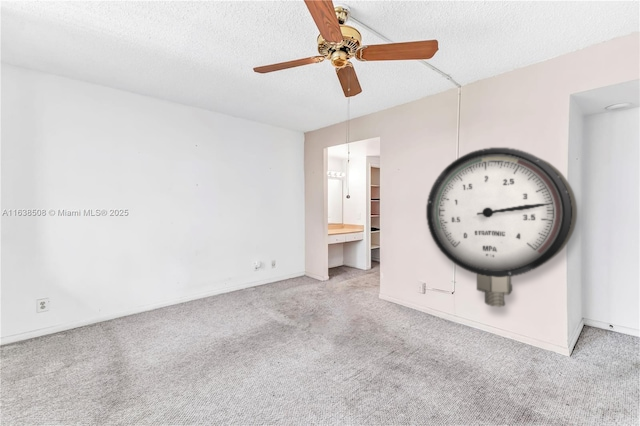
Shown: 3.25 MPa
